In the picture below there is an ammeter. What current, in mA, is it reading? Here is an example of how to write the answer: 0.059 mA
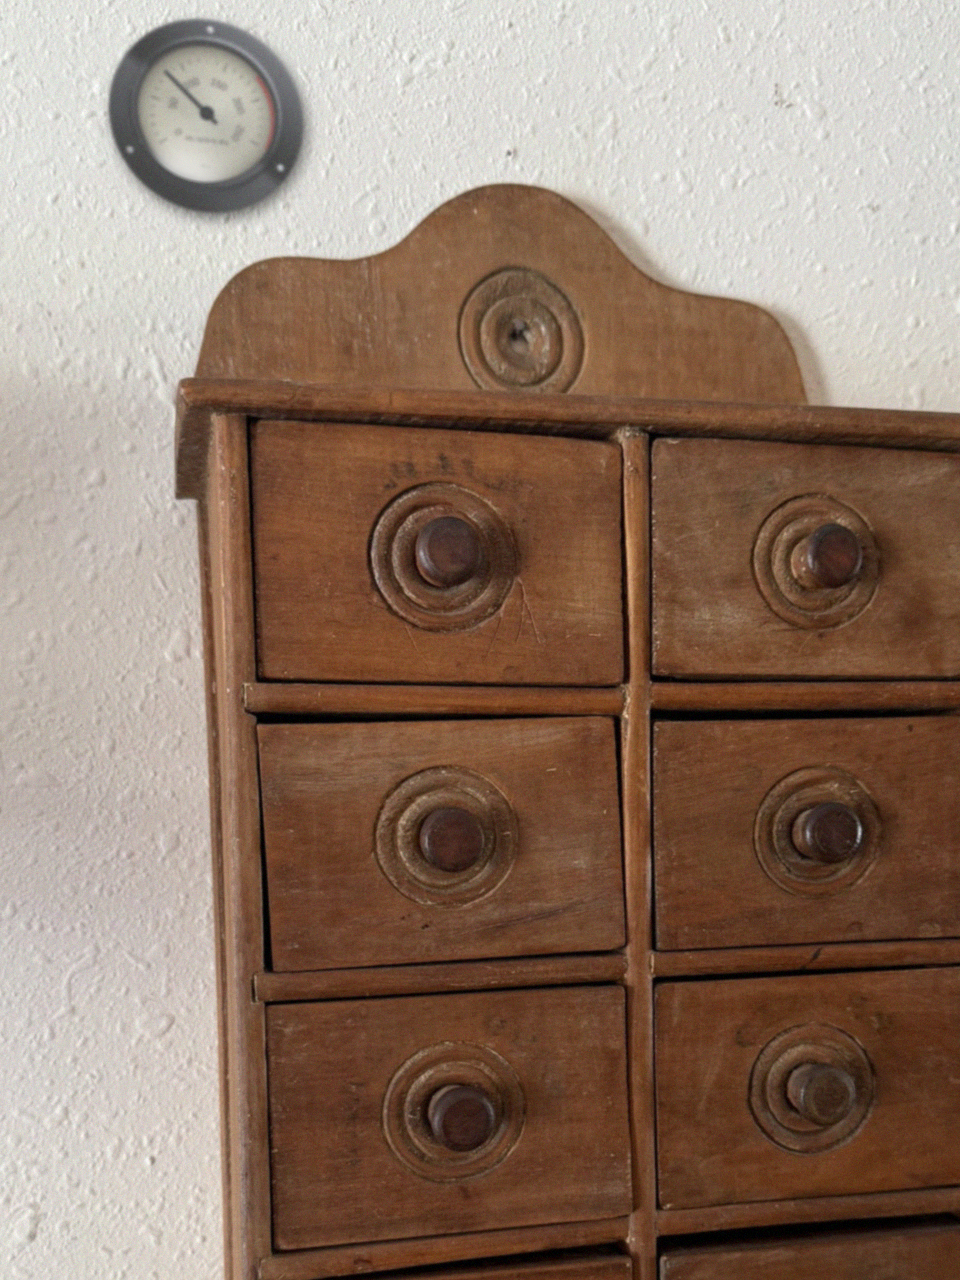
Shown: 80 mA
